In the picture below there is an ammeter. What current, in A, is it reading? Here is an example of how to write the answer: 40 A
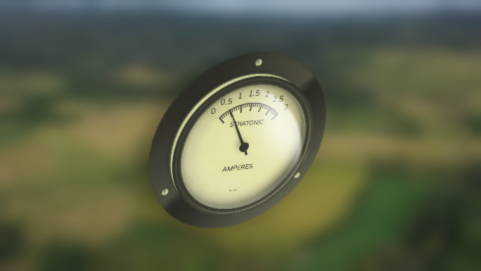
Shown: 0.5 A
